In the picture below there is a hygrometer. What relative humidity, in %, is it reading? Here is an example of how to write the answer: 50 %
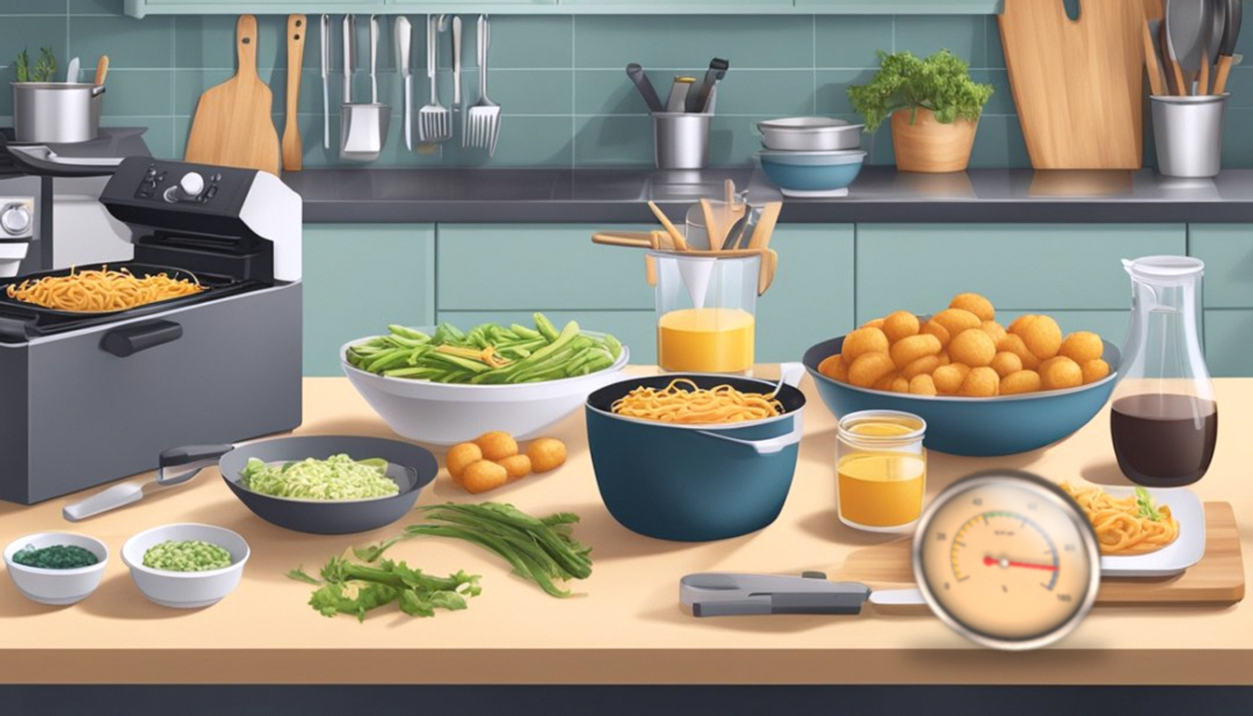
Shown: 88 %
